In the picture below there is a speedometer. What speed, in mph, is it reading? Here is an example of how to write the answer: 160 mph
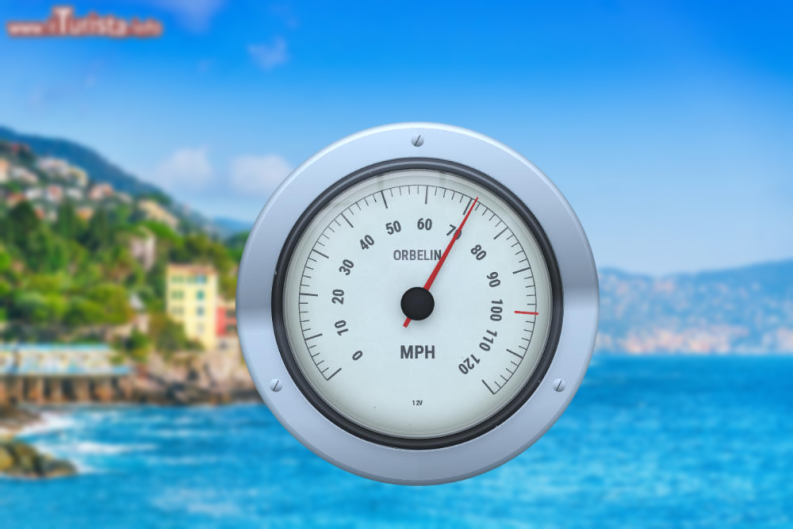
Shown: 71 mph
